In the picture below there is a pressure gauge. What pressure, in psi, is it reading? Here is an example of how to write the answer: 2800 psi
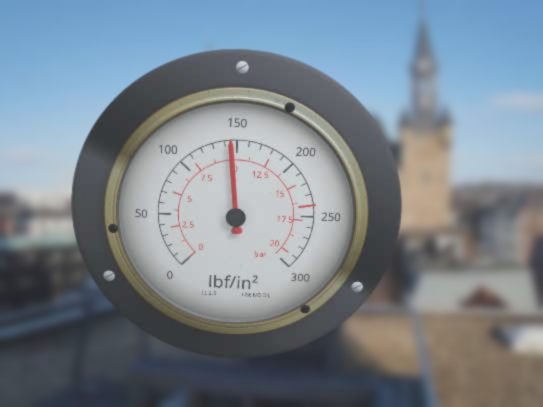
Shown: 145 psi
